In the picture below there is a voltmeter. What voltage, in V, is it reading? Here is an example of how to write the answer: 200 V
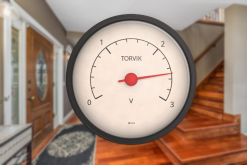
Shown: 2.5 V
